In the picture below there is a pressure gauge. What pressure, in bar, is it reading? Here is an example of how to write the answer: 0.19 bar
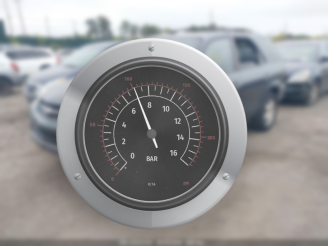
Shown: 7 bar
